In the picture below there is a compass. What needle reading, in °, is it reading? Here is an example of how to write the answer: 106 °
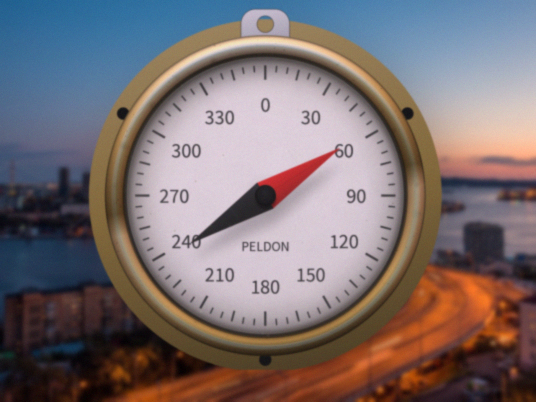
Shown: 57.5 °
